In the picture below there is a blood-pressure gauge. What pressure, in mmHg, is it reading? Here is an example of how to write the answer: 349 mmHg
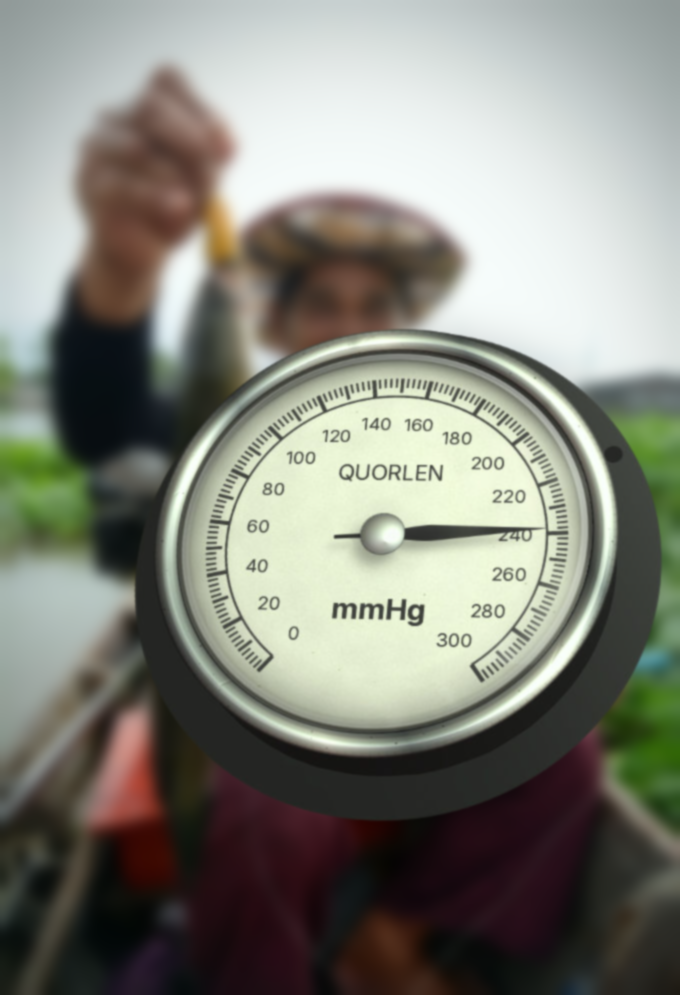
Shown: 240 mmHg
